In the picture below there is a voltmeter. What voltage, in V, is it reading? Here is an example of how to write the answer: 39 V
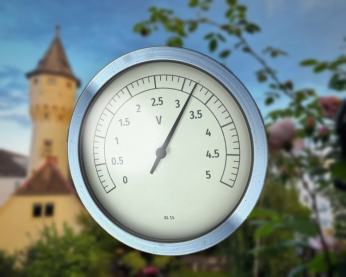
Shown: 3.2 V
